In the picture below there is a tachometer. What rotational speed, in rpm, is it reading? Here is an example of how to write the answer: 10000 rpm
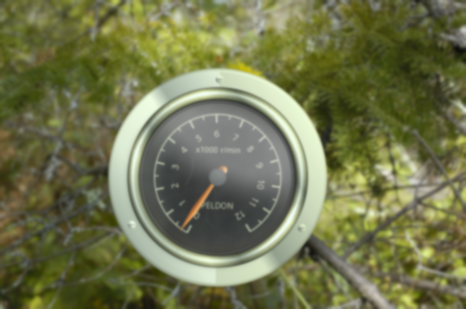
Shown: 250 rpm
